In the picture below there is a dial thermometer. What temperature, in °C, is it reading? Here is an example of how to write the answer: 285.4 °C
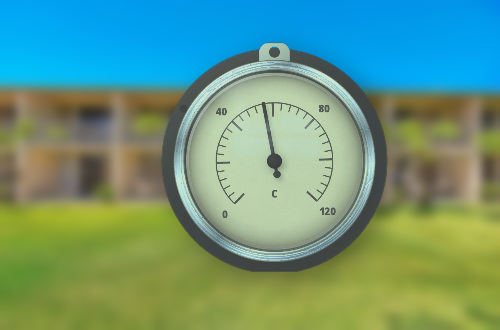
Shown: 56 °C
